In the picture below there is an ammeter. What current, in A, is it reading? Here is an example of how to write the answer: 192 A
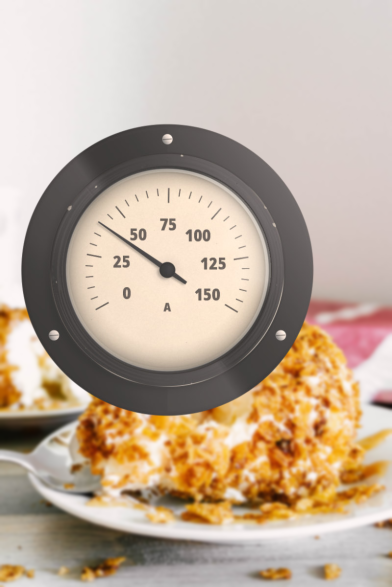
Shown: 40 A
